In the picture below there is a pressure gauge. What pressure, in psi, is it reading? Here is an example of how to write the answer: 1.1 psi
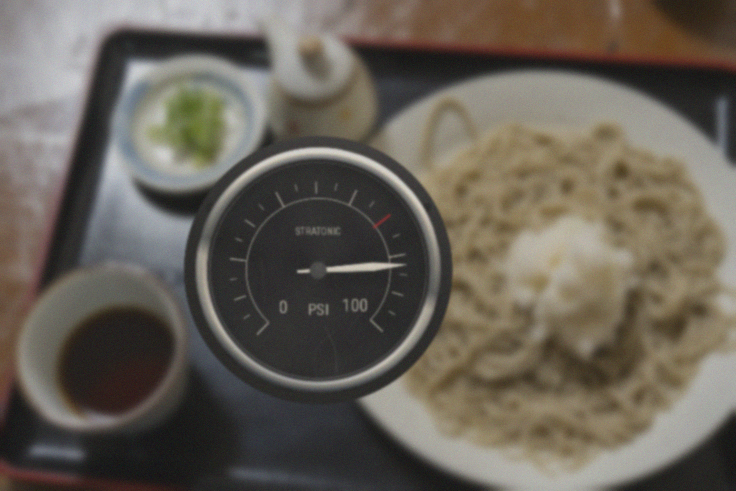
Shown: 82.5 psi
